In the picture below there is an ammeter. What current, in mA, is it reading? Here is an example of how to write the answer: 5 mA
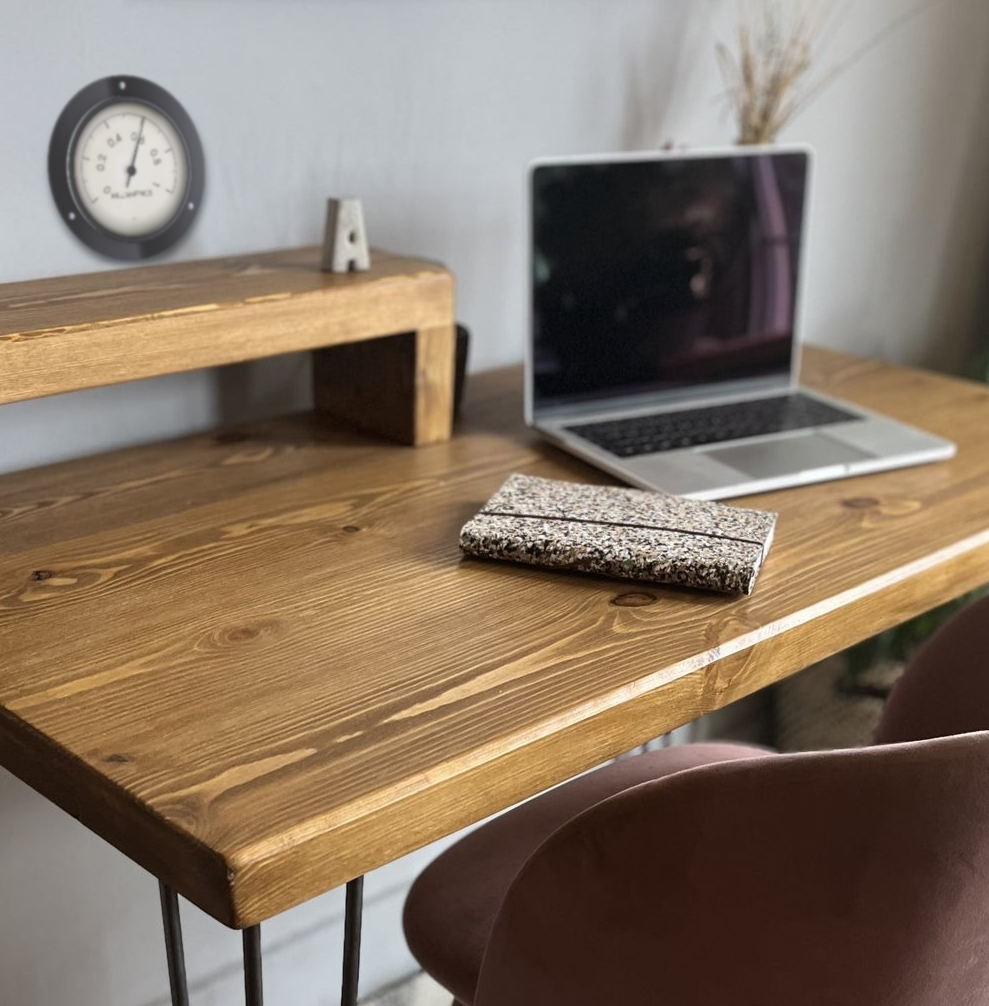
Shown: 0.6 mA
